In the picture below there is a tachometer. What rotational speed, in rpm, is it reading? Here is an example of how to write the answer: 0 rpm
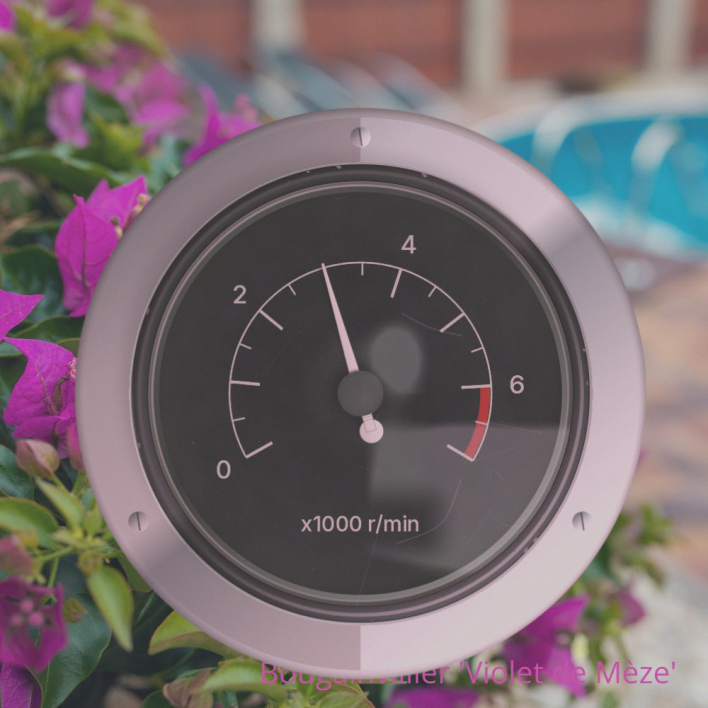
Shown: 3000 rpm
